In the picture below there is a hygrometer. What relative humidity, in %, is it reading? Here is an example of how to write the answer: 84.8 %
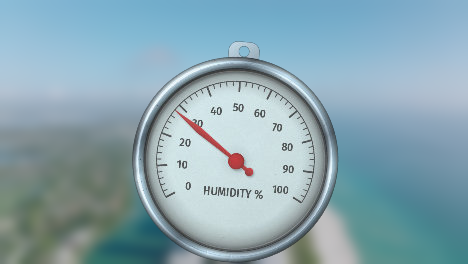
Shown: 28 %
